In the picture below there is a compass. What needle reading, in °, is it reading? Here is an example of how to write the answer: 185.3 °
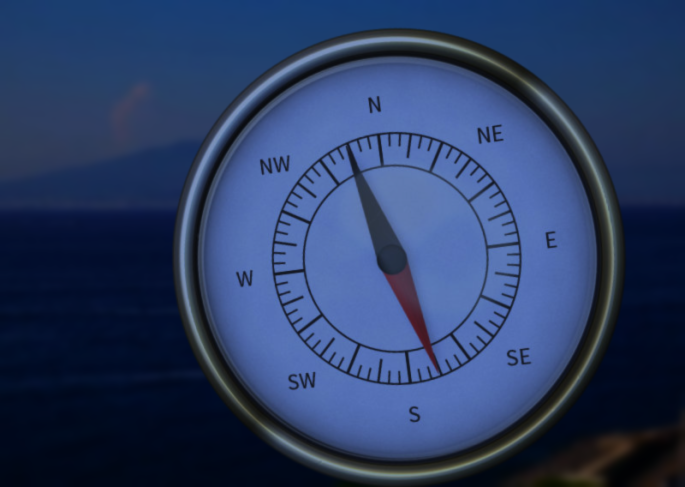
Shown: 165 °
